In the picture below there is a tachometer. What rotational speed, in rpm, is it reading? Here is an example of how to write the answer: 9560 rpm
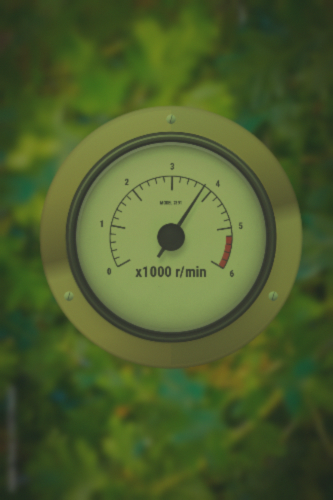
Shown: 3800 rpm
